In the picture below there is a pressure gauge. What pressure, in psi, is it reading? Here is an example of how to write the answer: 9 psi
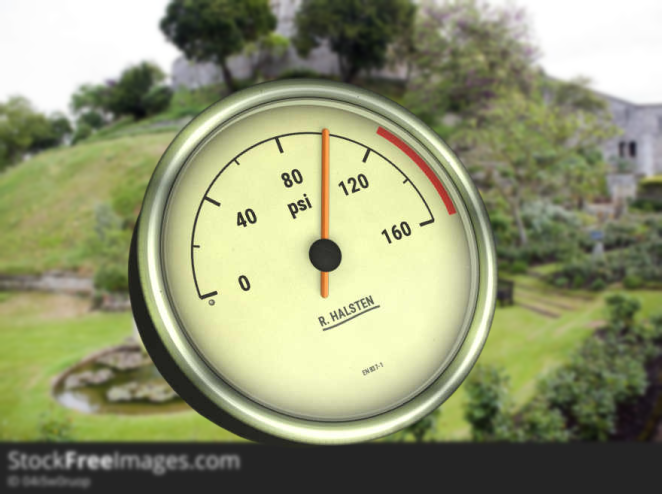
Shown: 100 psi
